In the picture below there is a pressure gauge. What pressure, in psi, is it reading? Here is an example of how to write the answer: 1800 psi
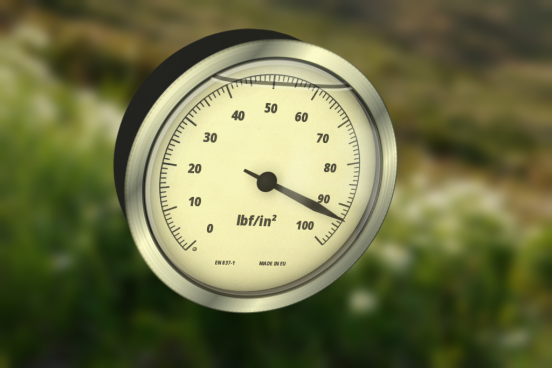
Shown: 93 psi
